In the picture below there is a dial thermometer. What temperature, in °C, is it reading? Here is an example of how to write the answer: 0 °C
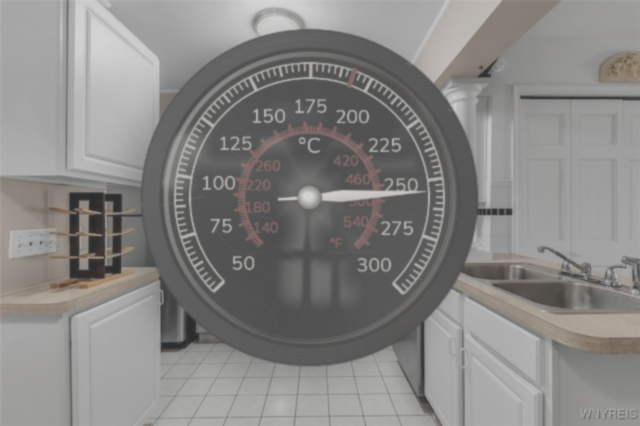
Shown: 255 °C
